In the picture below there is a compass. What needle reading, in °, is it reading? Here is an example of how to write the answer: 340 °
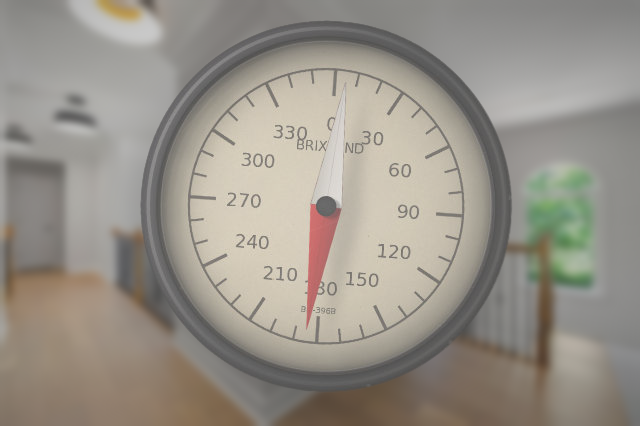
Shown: 185 °
